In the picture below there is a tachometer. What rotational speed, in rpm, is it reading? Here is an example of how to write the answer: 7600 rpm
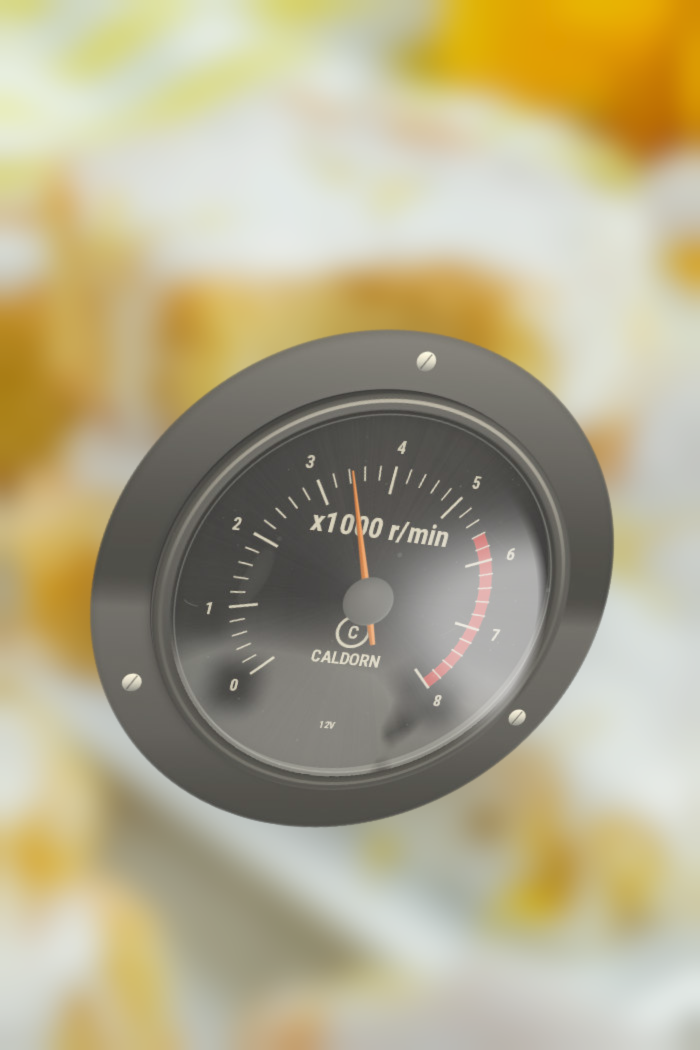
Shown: 3400 rpm
